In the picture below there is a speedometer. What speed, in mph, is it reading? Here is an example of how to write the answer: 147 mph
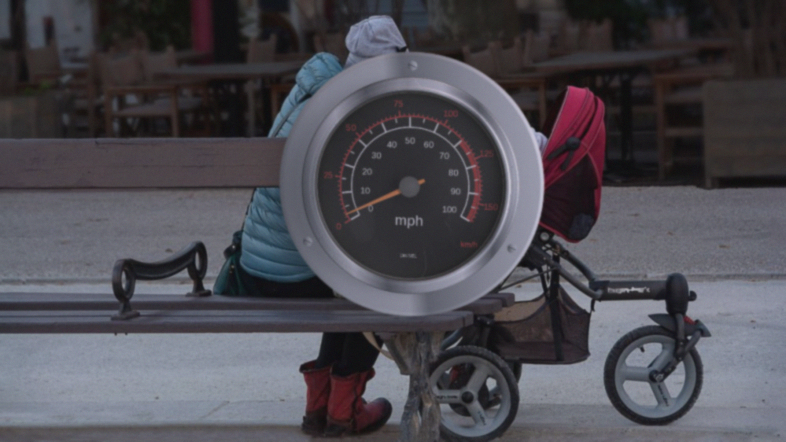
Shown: 2.5 mph
